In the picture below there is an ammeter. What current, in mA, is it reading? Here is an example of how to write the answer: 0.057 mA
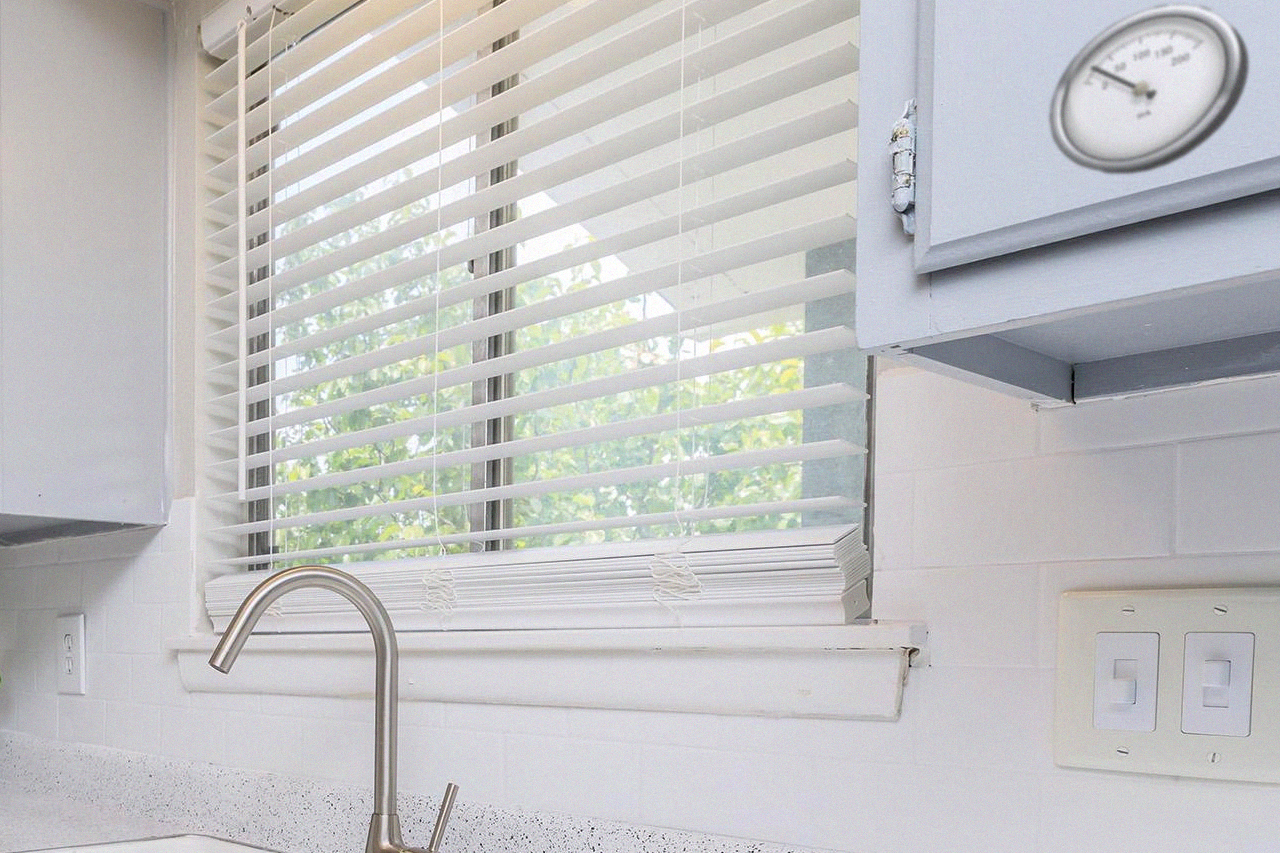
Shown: 25 mA
